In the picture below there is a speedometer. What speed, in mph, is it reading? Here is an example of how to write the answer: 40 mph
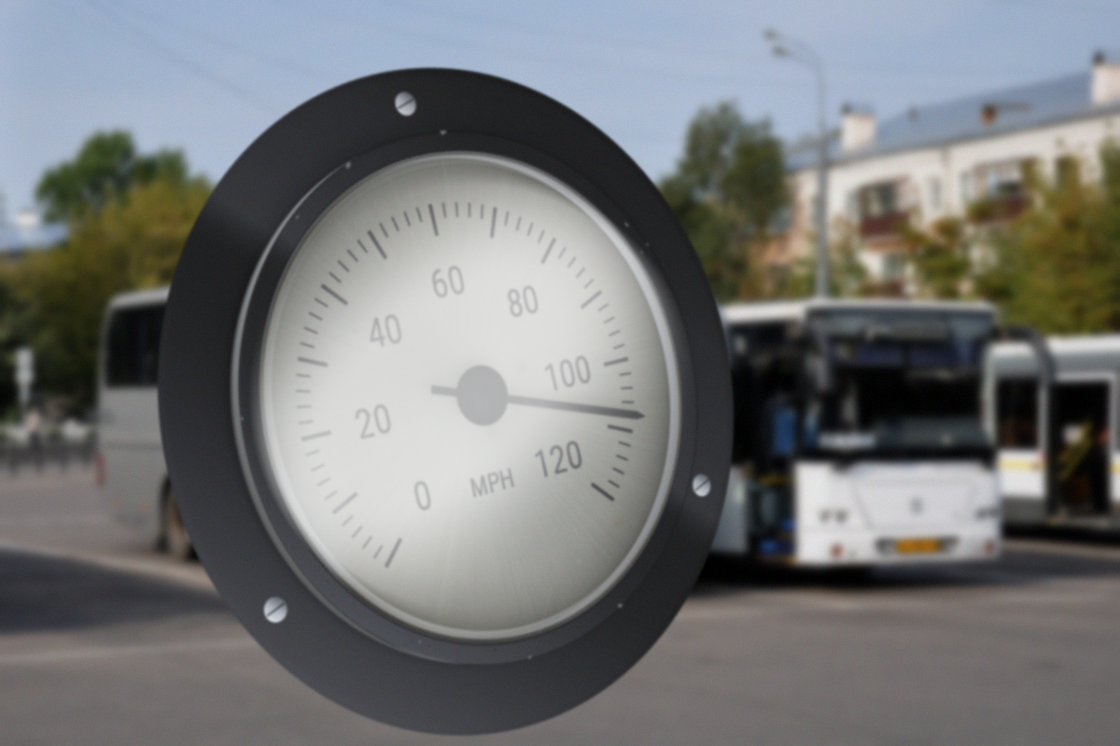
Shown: 108 mph
